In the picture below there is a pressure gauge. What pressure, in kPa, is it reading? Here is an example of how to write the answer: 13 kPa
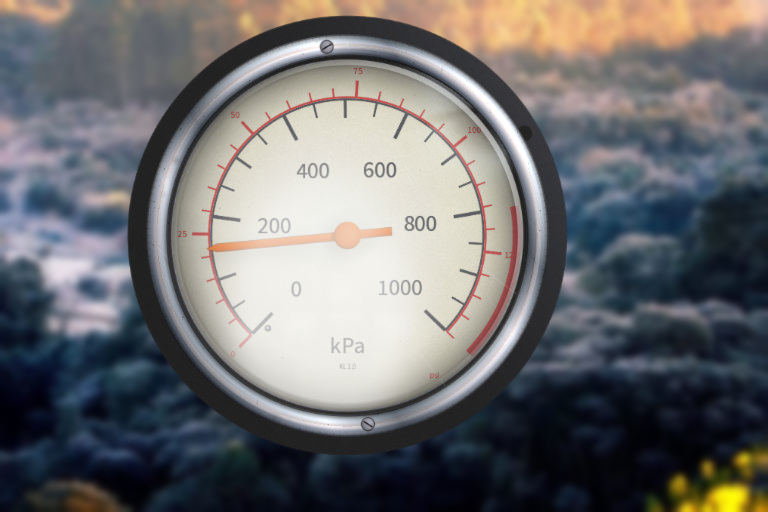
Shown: 150 kPa
